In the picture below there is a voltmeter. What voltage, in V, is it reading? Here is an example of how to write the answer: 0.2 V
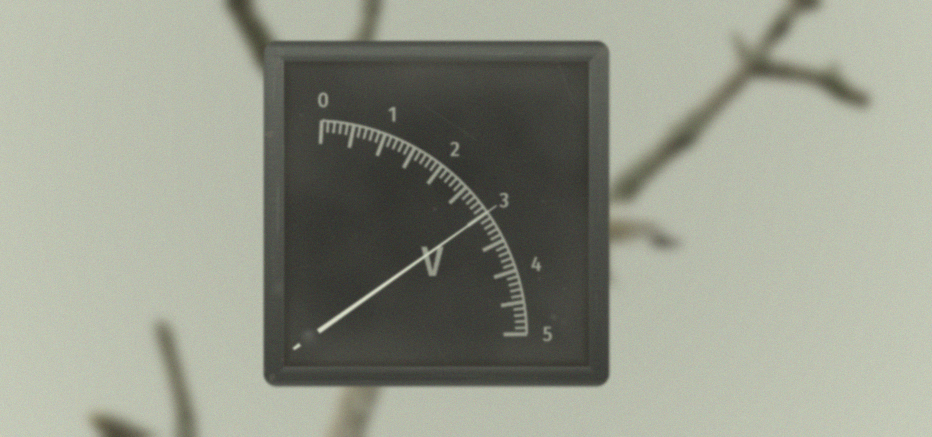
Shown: 3 V
